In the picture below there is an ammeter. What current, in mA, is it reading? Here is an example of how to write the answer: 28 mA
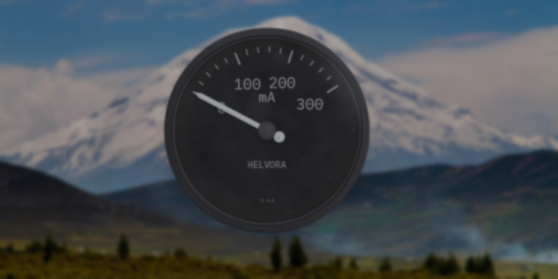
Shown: 0 mA
